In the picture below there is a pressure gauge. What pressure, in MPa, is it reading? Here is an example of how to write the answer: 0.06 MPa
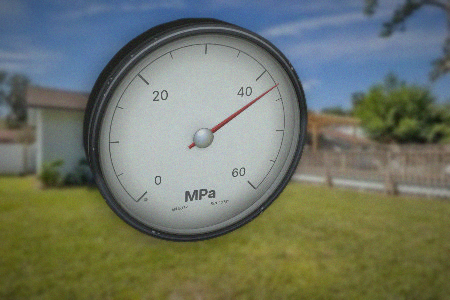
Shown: 42.5 MPa
